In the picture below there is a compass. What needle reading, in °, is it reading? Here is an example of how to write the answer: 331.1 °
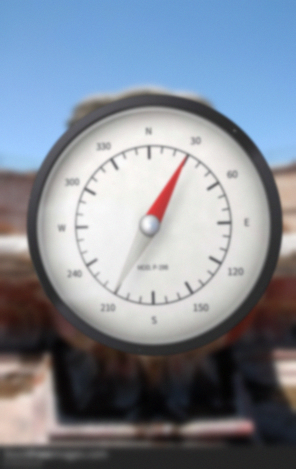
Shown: 30 °
